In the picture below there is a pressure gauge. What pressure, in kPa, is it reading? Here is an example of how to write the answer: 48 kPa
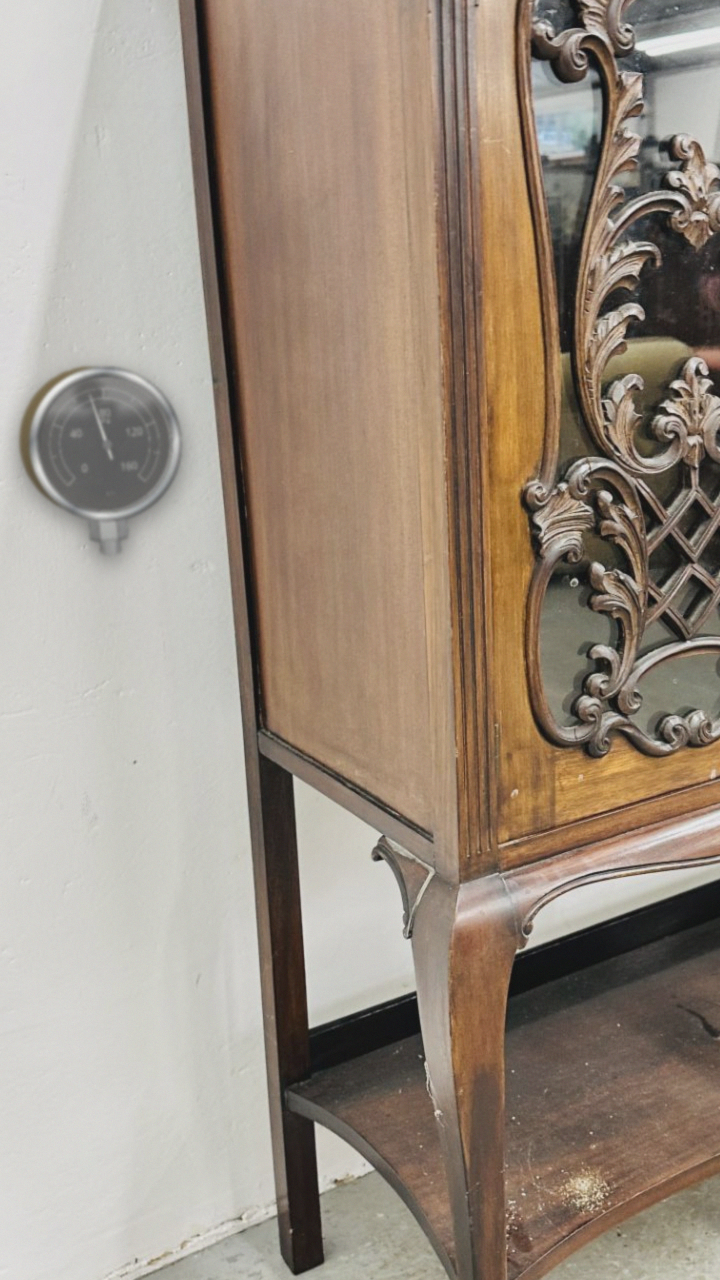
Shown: 70 kPa
